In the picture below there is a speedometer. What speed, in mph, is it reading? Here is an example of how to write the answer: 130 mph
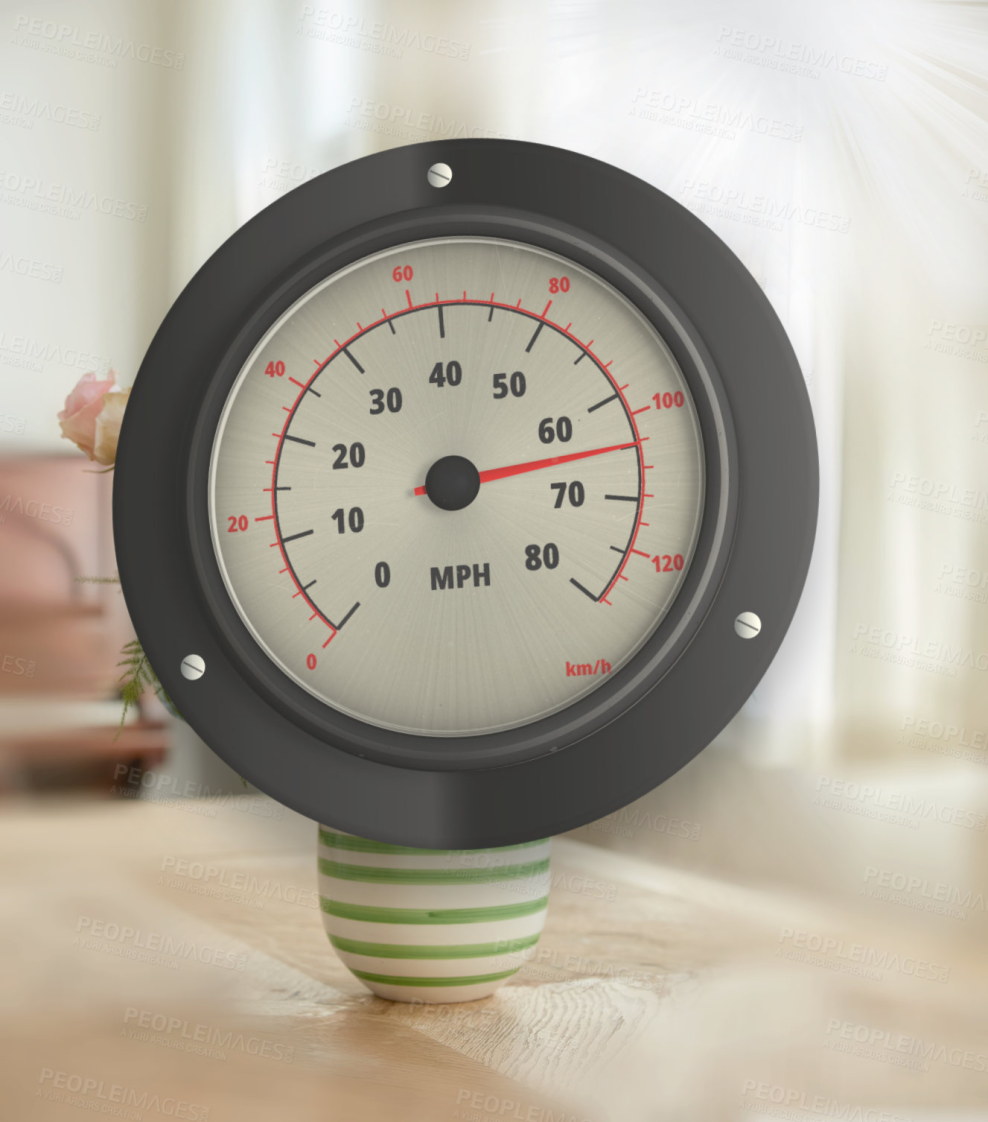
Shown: 65 mph
